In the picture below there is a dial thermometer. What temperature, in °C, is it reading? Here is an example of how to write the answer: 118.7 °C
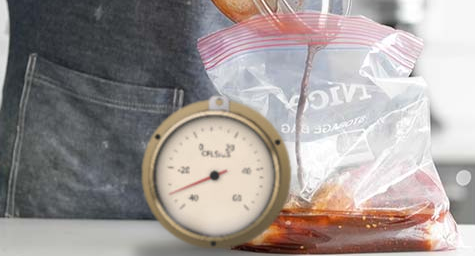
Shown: -32 °C
